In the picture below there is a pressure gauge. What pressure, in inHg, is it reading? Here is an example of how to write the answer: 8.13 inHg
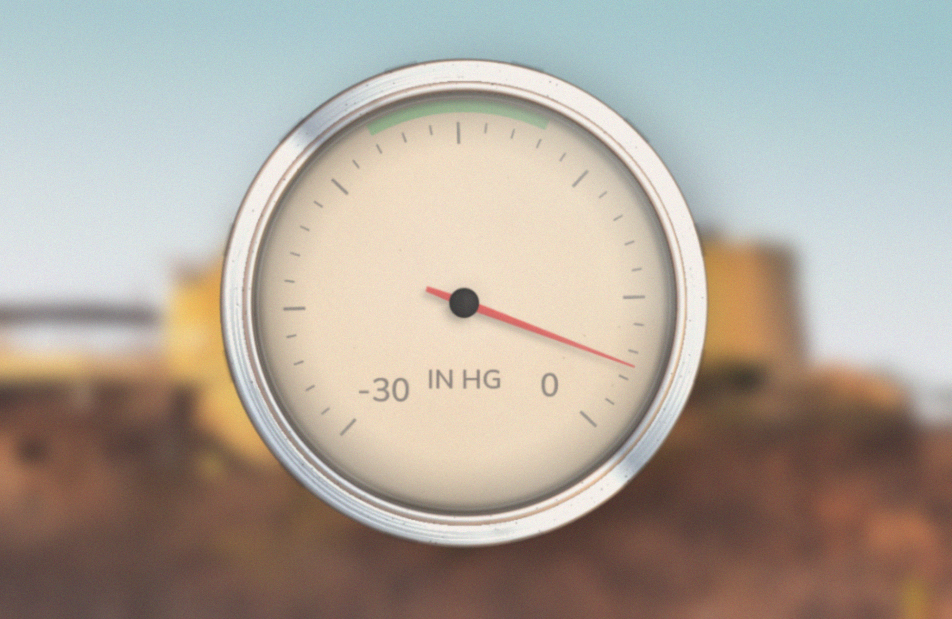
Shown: -2.5 inHg
